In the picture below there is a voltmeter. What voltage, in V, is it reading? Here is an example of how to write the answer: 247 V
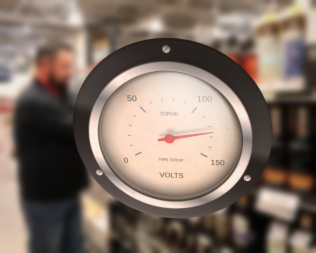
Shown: 125 V
